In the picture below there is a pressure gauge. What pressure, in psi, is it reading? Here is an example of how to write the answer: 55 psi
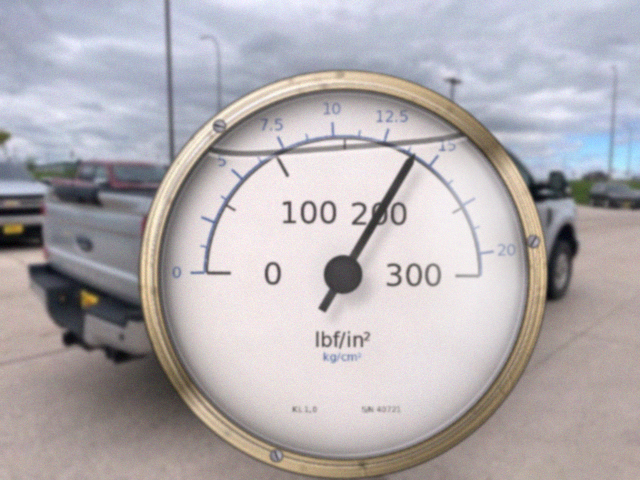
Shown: 200 psi
